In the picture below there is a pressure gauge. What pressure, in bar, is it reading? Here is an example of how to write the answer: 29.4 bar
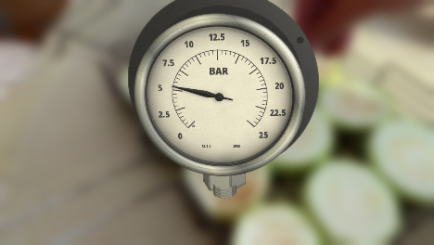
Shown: 5.5 bar
